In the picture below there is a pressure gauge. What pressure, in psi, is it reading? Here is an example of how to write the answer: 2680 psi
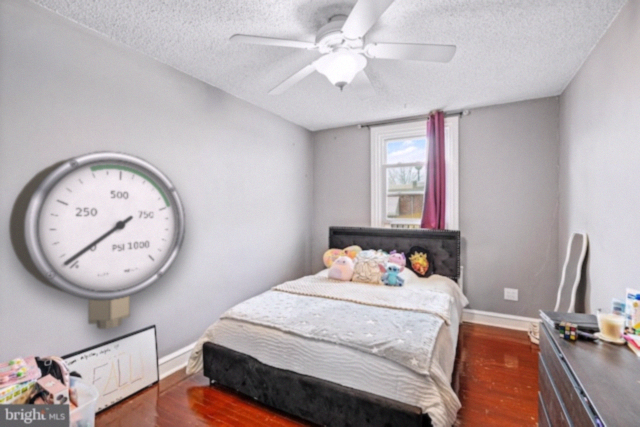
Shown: 25 psi
